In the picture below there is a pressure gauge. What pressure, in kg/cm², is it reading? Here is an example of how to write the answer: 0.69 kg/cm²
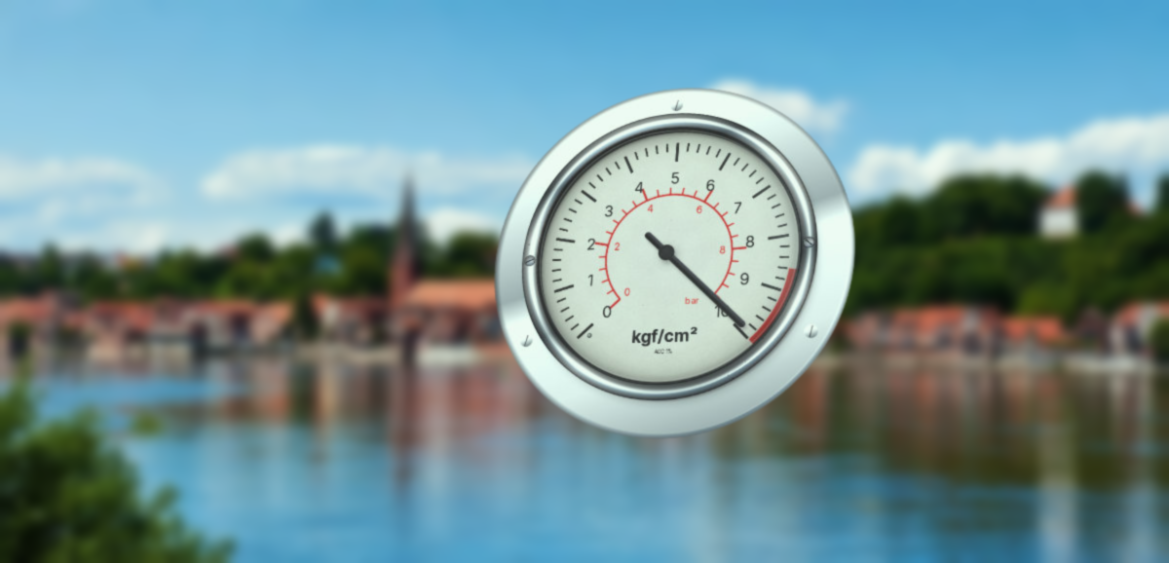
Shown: 9.9 kg/cm²
